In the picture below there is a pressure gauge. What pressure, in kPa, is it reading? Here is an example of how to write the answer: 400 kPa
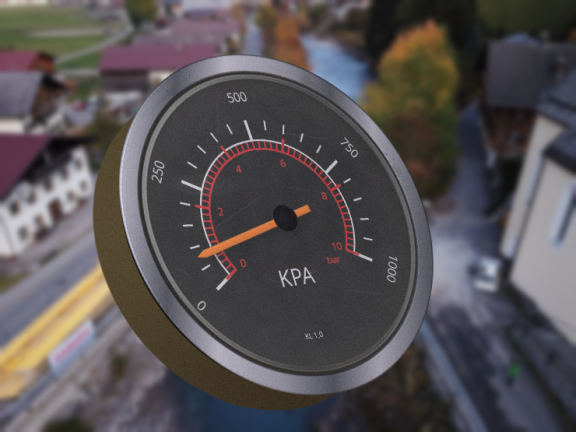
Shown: 75 kPa
